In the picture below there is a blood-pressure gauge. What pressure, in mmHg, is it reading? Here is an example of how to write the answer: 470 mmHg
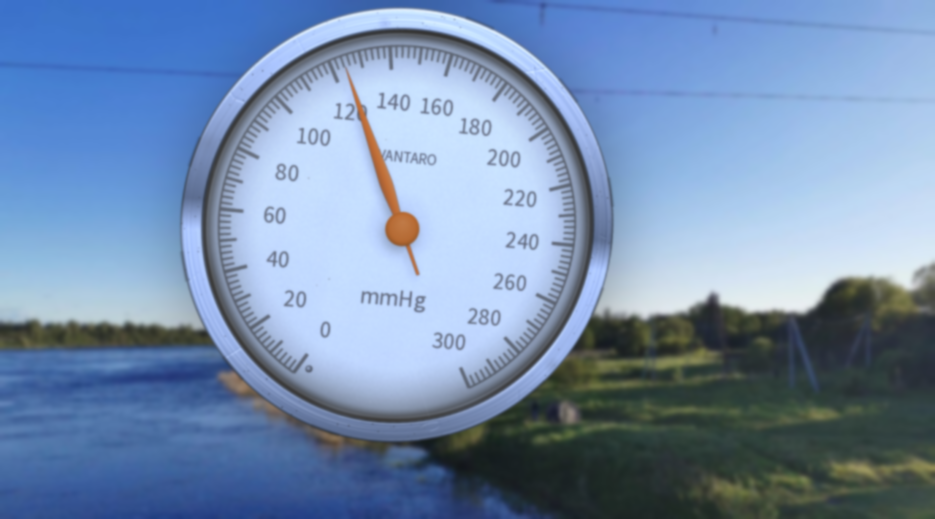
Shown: 124 mmHg
